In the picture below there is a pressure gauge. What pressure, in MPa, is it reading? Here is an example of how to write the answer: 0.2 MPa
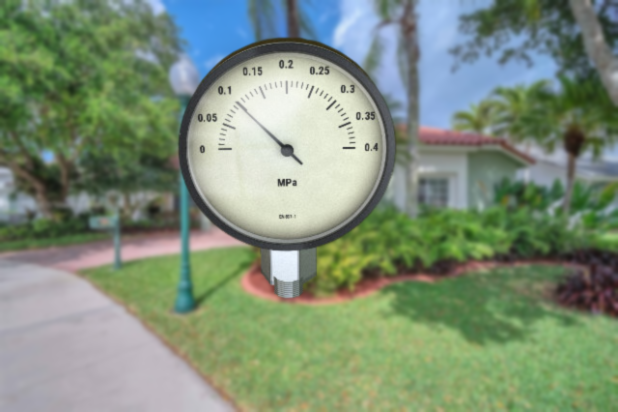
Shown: 0.1 MPa
